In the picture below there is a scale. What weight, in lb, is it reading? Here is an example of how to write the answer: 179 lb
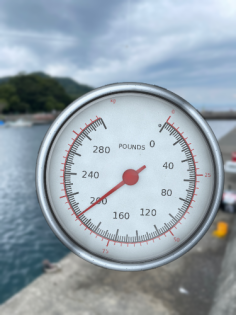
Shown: 200 lb
